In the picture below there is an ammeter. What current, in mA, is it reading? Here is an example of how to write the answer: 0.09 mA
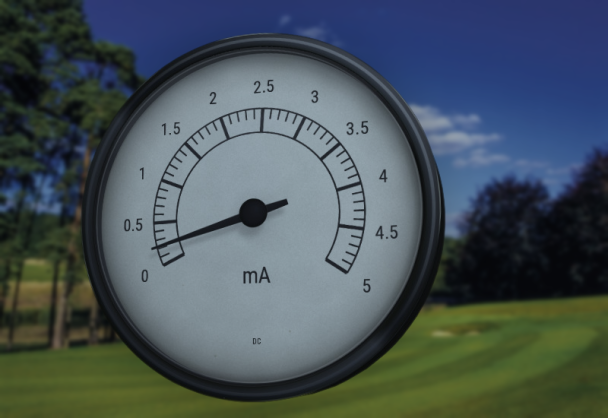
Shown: 0.2 mA
